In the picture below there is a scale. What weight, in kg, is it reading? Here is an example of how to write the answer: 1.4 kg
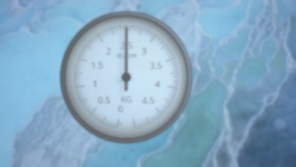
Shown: 2.5 kg
